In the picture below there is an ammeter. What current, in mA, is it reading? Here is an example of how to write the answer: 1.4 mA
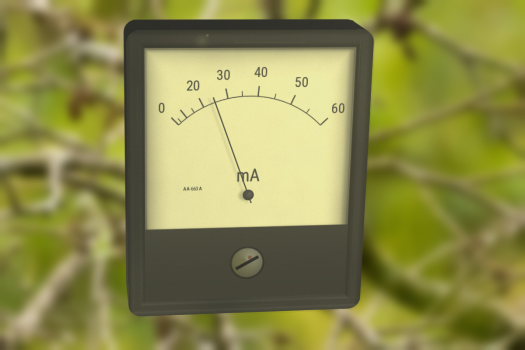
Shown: 25 mA
